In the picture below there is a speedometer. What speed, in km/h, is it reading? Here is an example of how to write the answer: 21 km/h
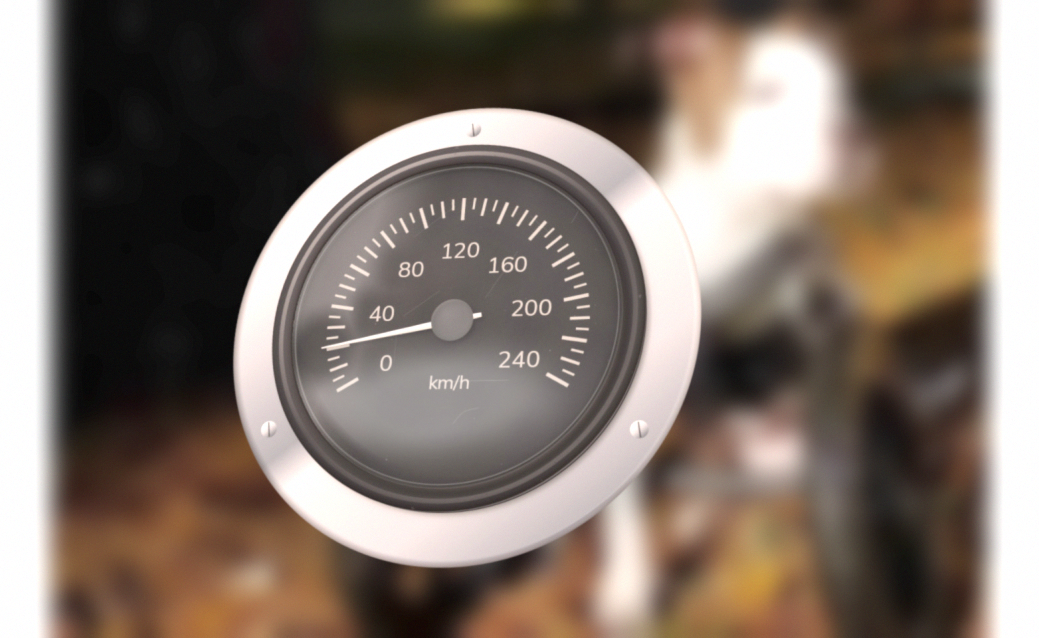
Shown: 20 km/h
